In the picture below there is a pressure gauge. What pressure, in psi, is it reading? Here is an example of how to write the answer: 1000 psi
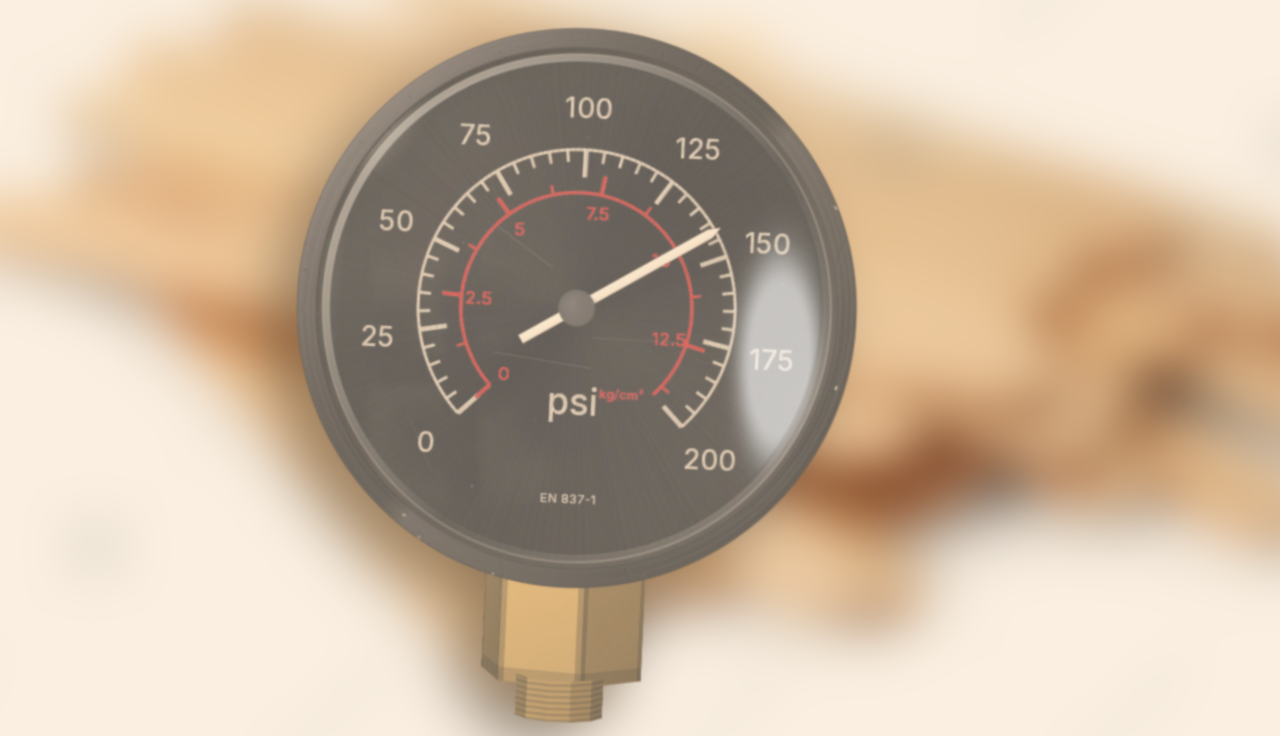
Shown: 142.5 psi
